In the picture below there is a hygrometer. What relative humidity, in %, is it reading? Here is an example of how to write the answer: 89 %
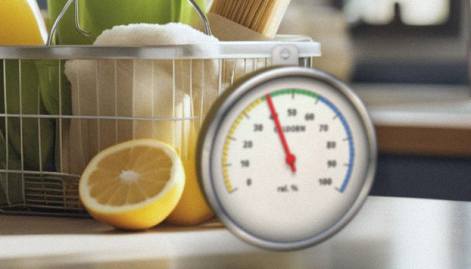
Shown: 40 %
